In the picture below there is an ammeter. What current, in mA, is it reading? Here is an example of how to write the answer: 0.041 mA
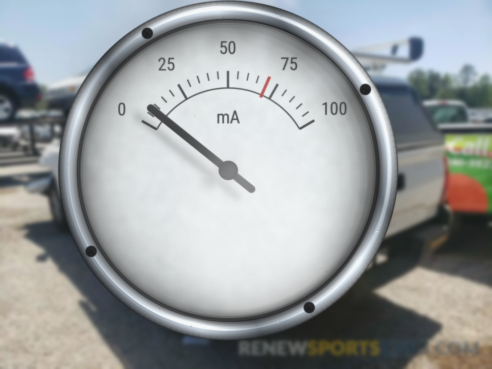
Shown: 7.5 mA
